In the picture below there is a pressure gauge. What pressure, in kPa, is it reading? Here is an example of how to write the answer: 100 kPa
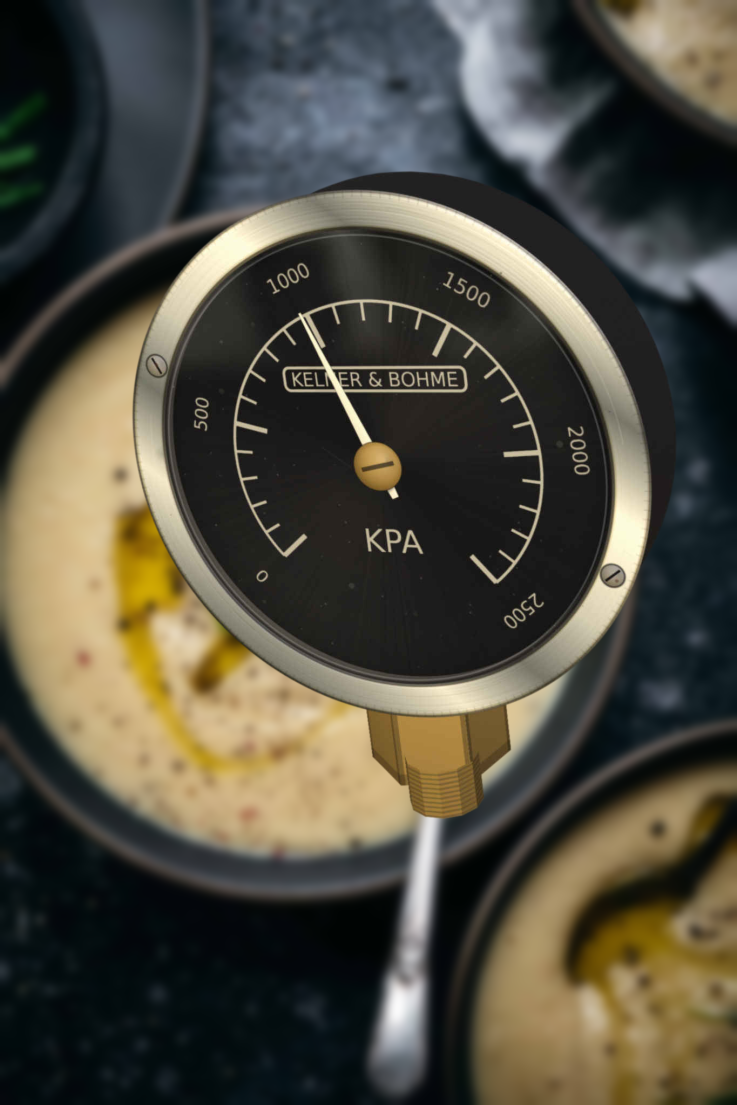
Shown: 1000 kPa
